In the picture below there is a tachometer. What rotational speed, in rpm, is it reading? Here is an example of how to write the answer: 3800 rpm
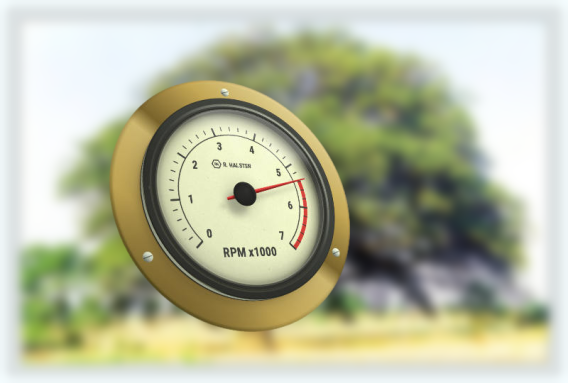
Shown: 5400 rpm
